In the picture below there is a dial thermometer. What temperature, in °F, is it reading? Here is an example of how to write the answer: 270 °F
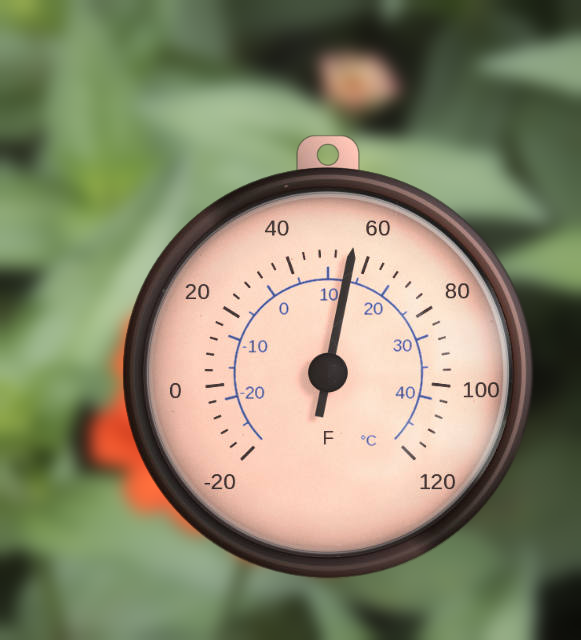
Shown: 56 °F
